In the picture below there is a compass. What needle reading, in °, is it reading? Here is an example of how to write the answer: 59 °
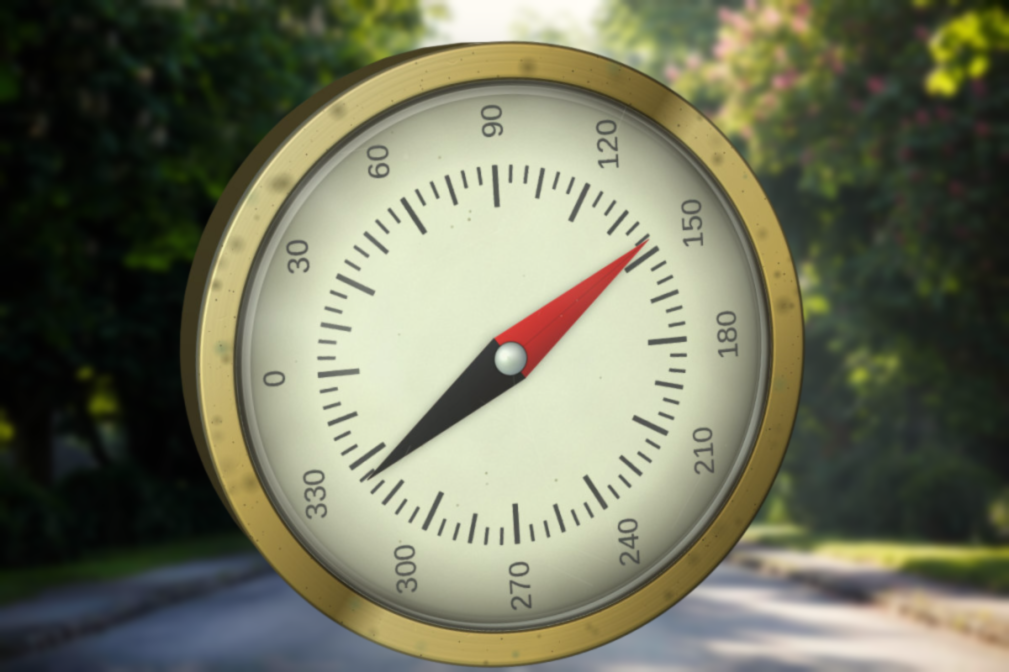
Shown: 145 °
